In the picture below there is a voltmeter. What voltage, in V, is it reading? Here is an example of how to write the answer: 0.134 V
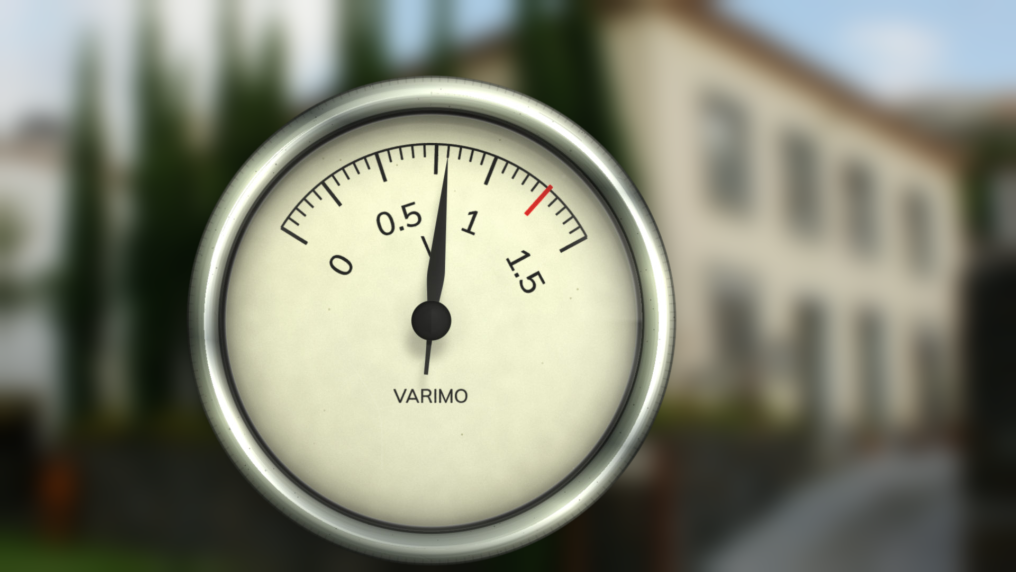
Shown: 0.8 V
